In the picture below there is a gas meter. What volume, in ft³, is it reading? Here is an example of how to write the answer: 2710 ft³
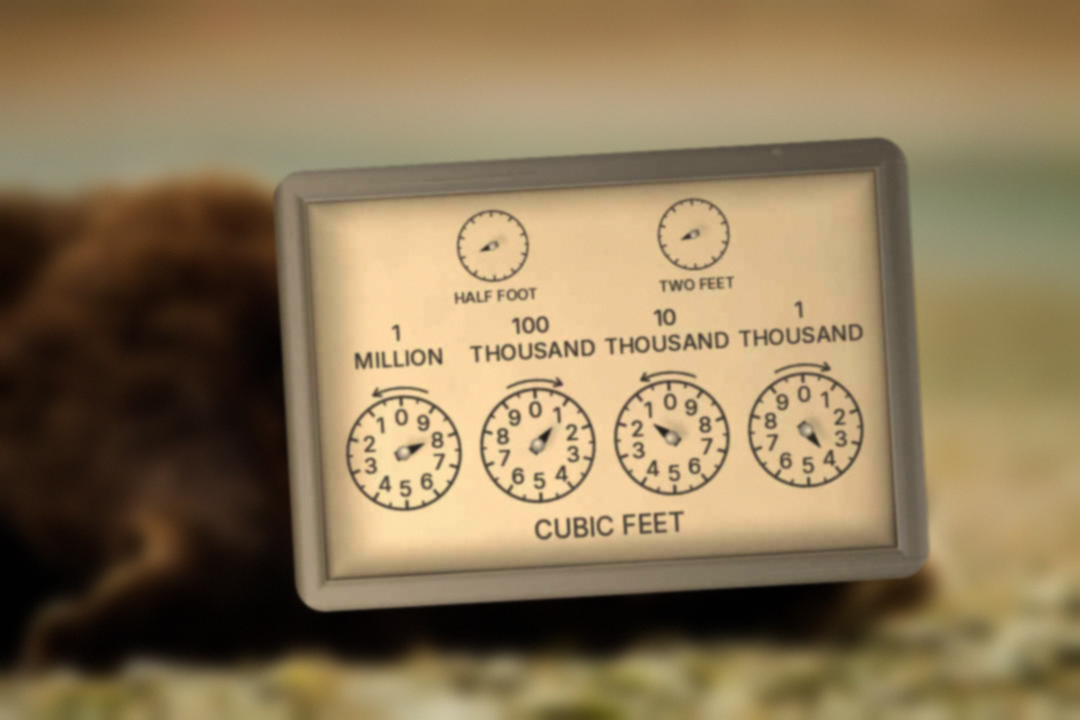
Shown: 811400 ft³
